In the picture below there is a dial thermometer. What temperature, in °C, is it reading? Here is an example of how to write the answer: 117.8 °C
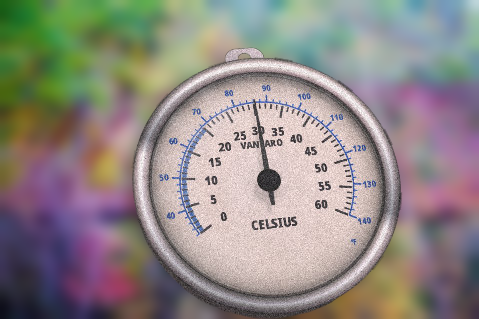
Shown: 30 °C
